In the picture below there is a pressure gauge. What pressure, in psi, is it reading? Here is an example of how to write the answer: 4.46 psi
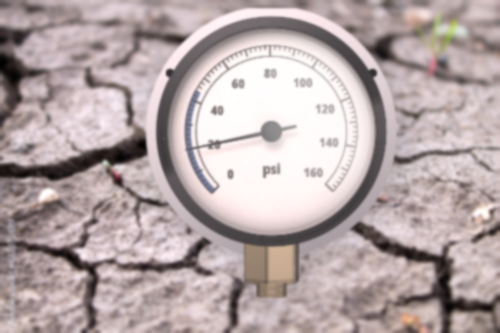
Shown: 20 psi
